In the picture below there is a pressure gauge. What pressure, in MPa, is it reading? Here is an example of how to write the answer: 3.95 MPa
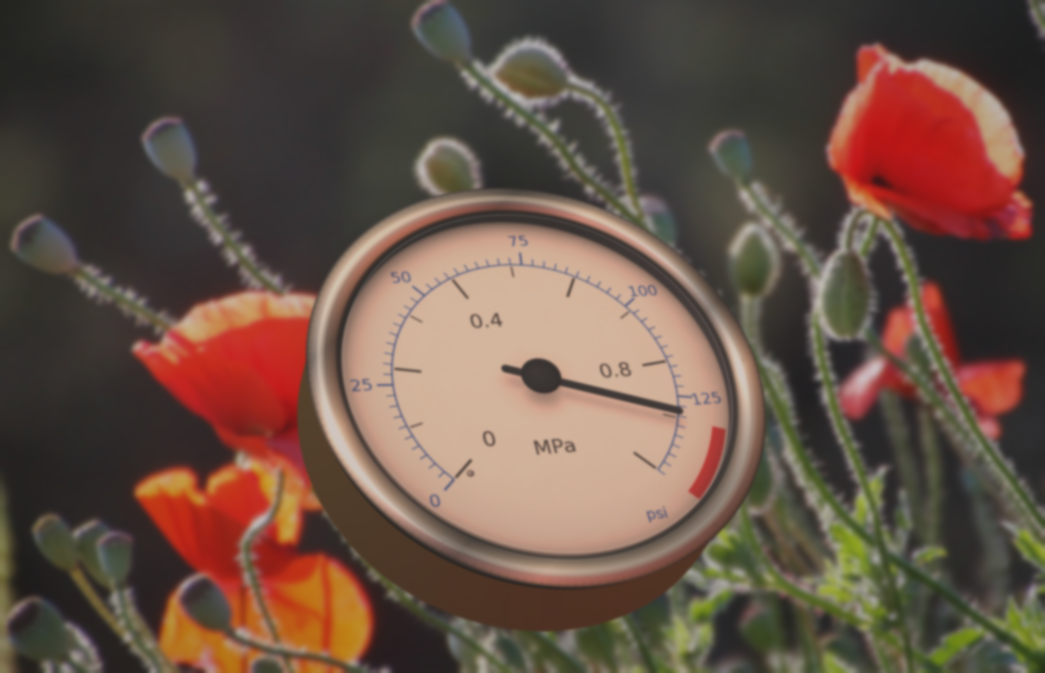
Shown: 0.9 MPa
